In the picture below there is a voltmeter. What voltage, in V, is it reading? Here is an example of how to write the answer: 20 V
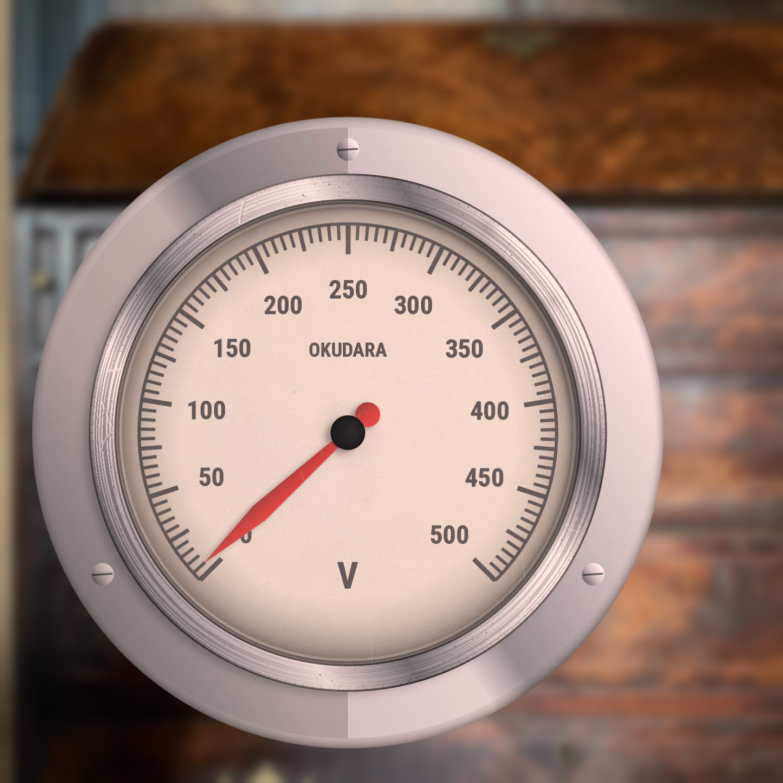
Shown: 5 V
